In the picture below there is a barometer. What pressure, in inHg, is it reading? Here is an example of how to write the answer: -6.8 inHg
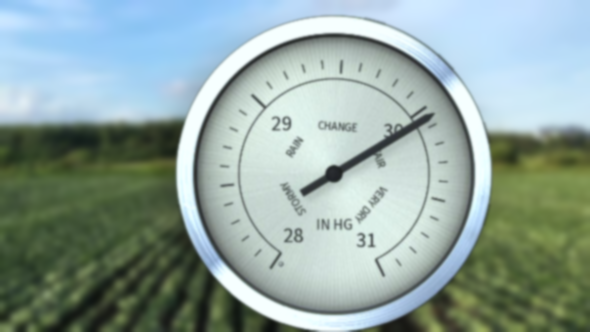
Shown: 30.05 inHg
